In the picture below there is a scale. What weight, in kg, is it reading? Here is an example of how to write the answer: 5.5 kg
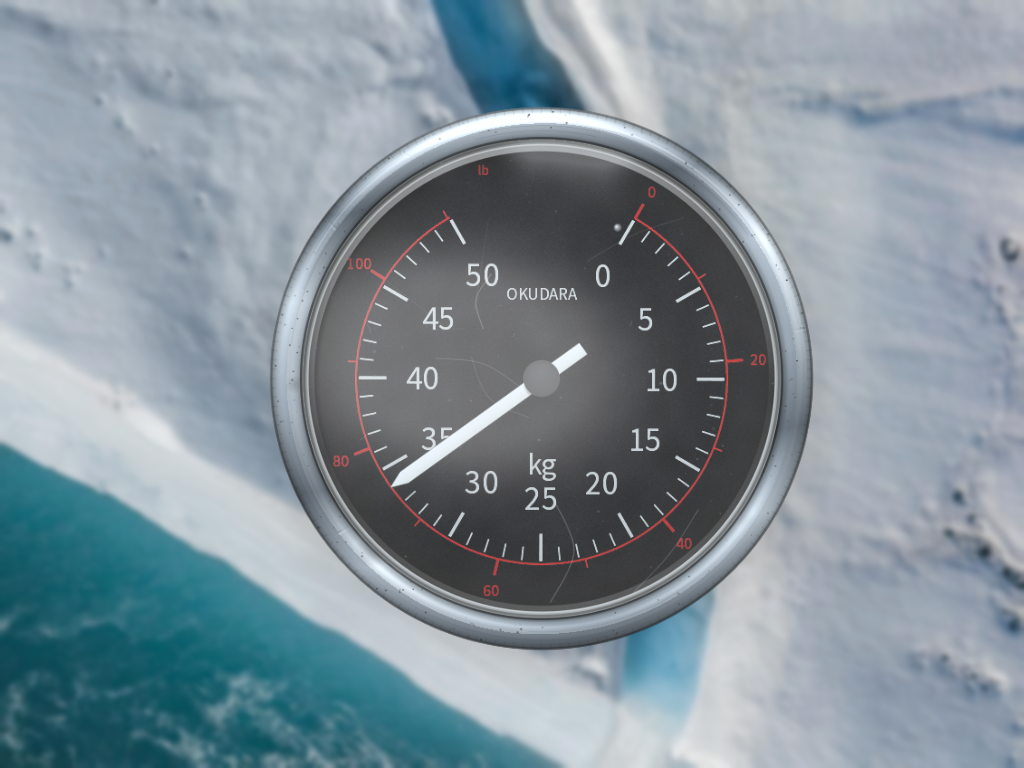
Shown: 34 kg
